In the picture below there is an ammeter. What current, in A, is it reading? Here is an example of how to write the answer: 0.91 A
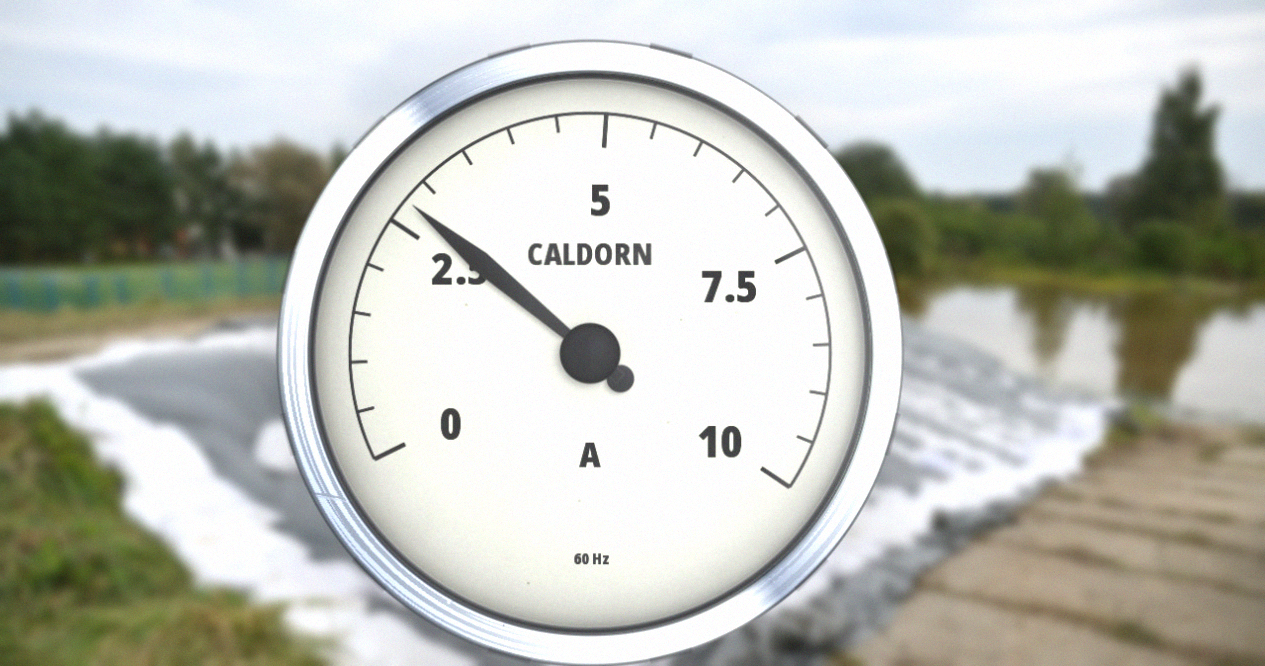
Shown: 2.75 A
